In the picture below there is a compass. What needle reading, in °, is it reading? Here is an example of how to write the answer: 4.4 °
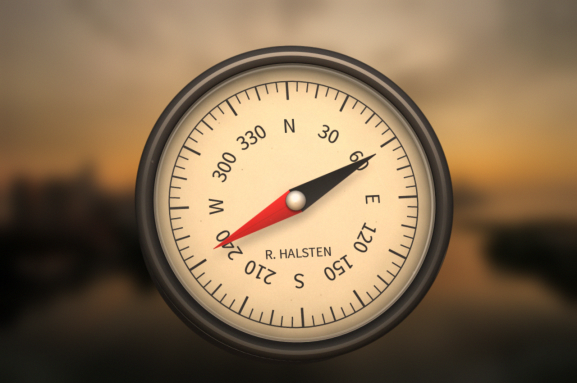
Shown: 242.5 °
